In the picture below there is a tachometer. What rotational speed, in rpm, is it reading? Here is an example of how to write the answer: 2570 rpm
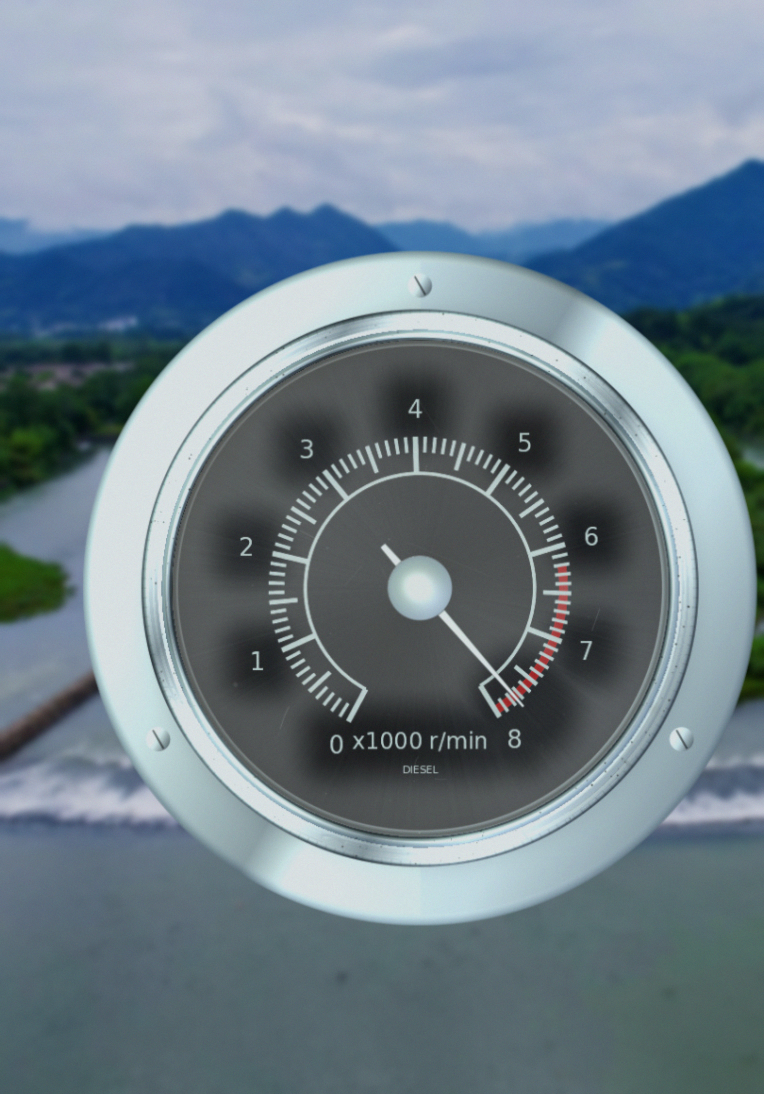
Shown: 7750 rpm
